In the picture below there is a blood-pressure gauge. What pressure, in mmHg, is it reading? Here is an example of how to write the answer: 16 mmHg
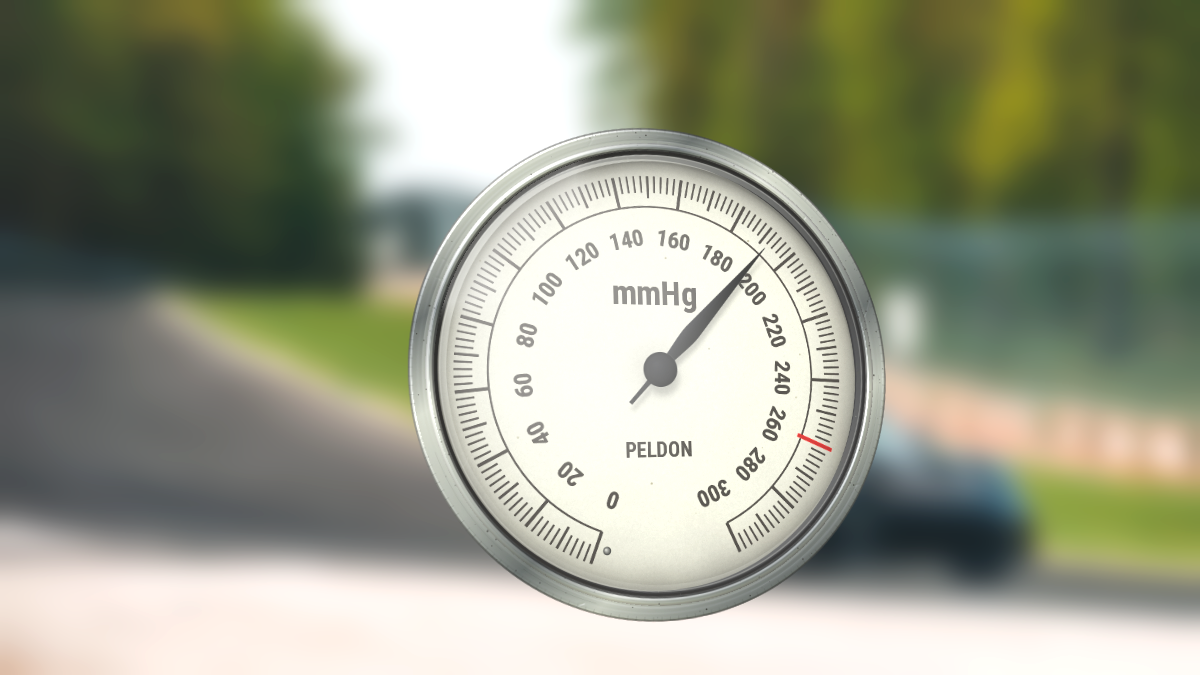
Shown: 192 mmHg
